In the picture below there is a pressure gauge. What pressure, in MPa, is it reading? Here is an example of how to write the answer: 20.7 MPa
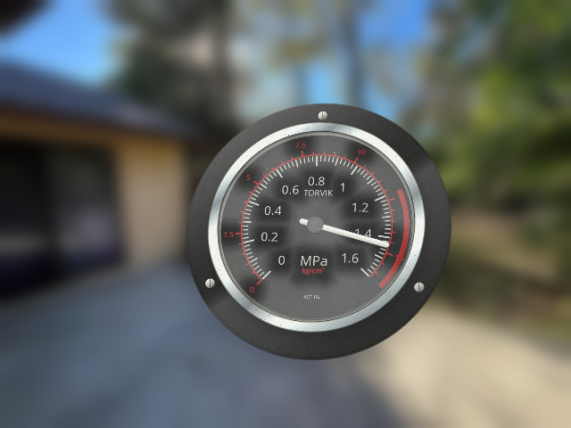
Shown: 1.44 MPa
